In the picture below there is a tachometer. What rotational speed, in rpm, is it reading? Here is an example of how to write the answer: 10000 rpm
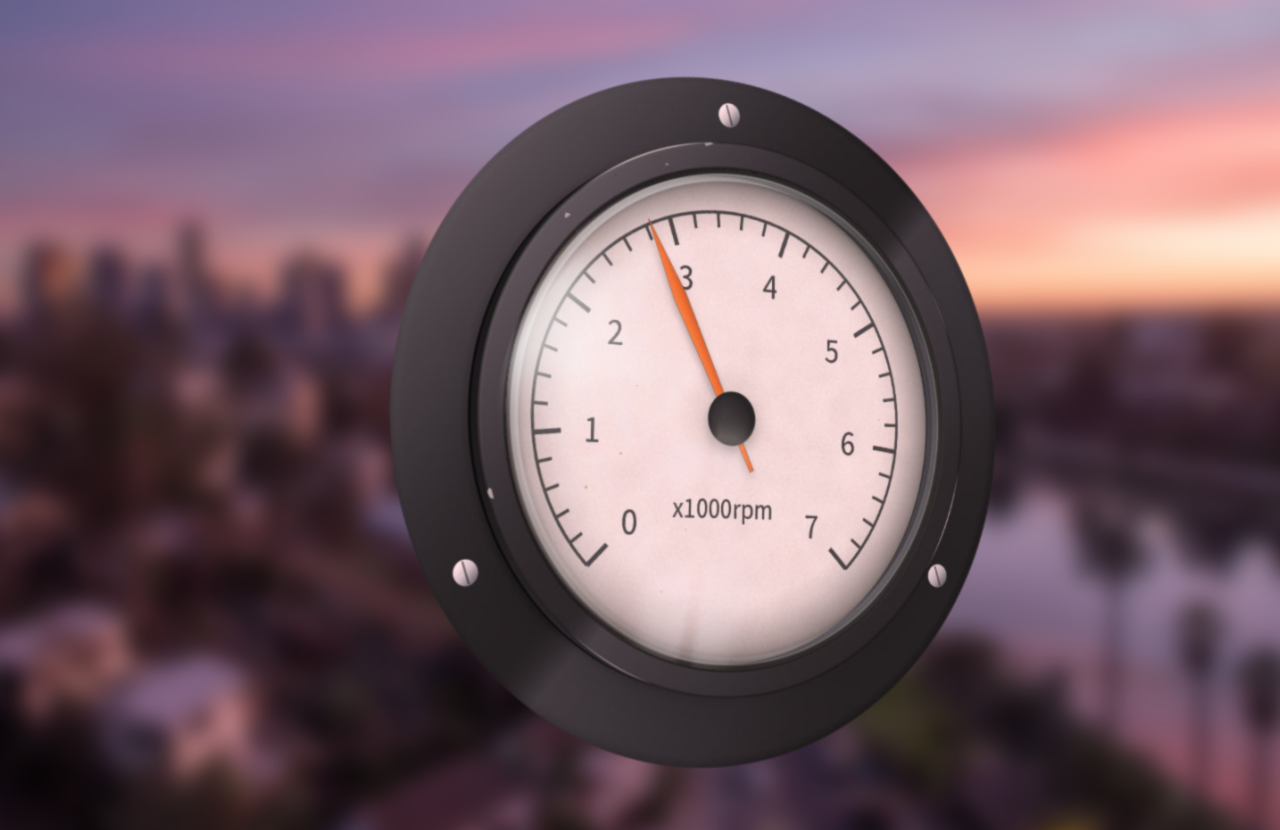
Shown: 2800 rpm
